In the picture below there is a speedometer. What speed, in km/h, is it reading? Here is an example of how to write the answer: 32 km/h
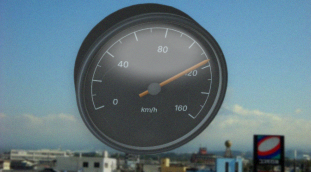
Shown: 115 km/h
